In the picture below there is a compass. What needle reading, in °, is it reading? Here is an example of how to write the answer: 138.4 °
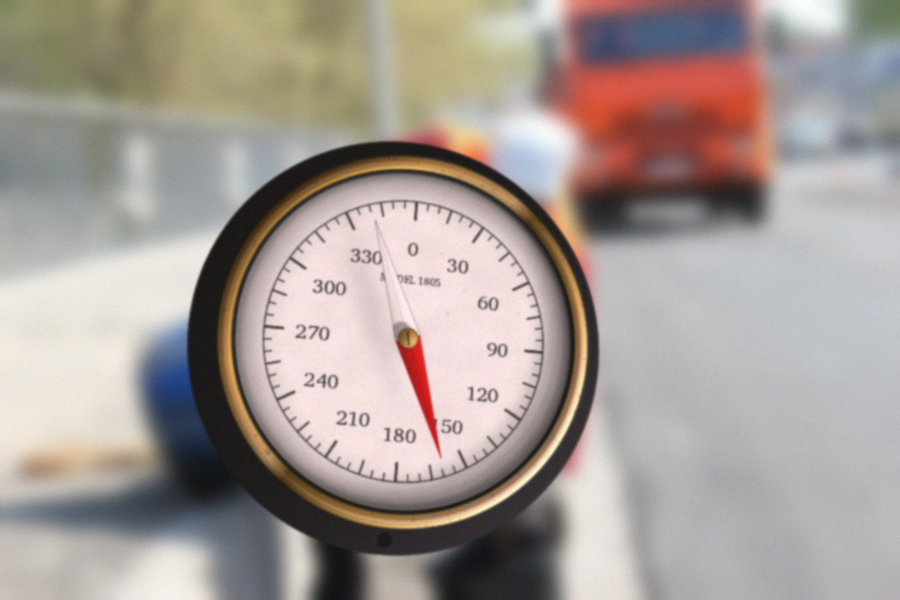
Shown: 160 °
